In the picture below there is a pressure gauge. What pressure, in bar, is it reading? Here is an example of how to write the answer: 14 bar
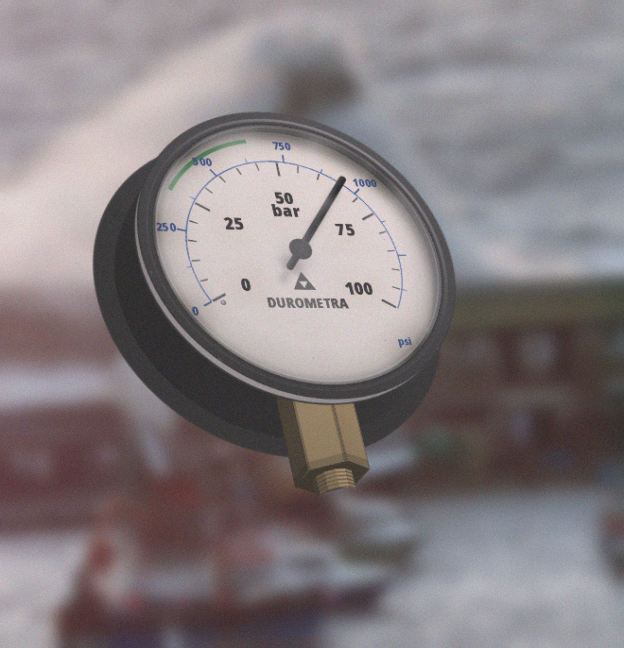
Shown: 65 bar
